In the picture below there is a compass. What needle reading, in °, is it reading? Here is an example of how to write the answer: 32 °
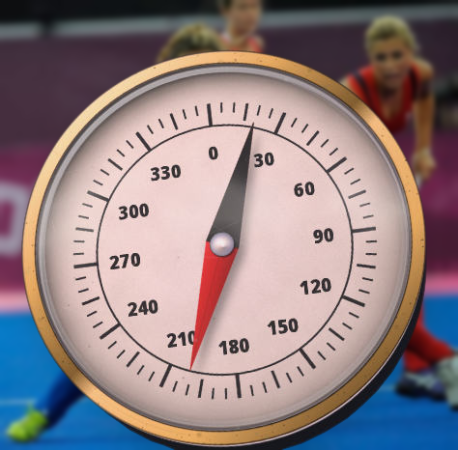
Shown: 200 °
